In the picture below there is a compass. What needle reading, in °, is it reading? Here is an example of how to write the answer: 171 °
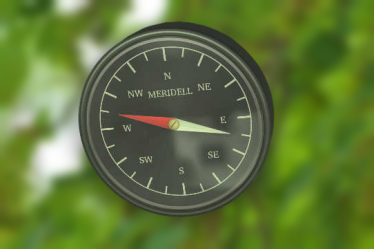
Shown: 285 °
